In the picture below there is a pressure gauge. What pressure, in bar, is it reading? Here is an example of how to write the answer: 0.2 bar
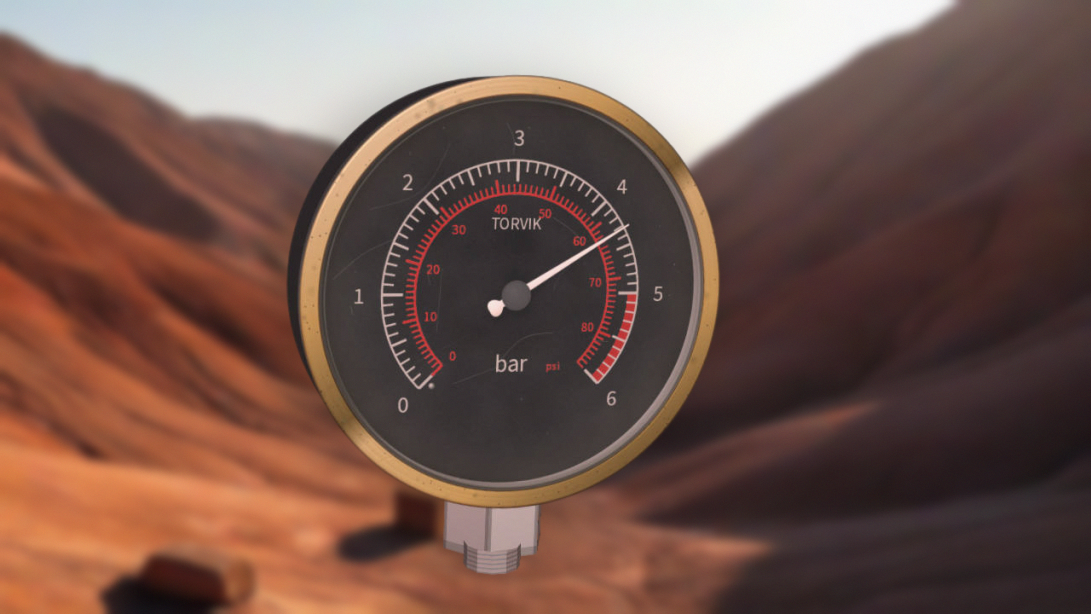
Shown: 4.3 bar
